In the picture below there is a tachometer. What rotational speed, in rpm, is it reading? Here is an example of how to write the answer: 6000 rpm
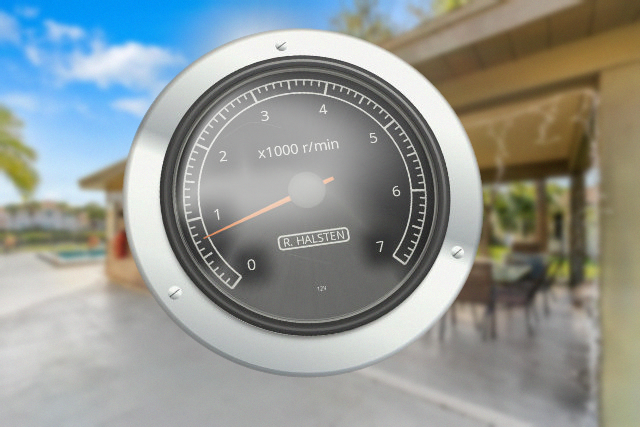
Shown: 700 rpm
